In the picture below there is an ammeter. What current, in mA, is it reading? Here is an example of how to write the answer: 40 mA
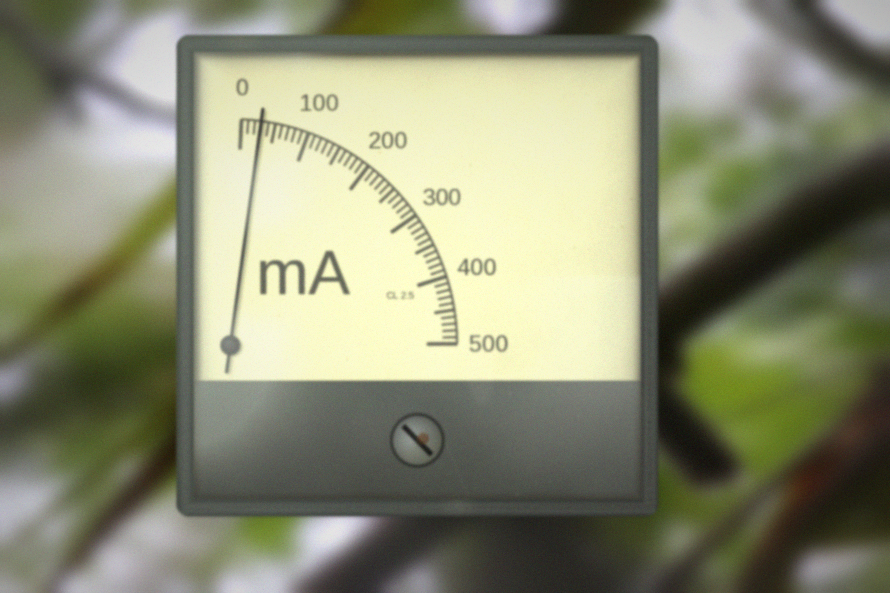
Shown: 30 mA
